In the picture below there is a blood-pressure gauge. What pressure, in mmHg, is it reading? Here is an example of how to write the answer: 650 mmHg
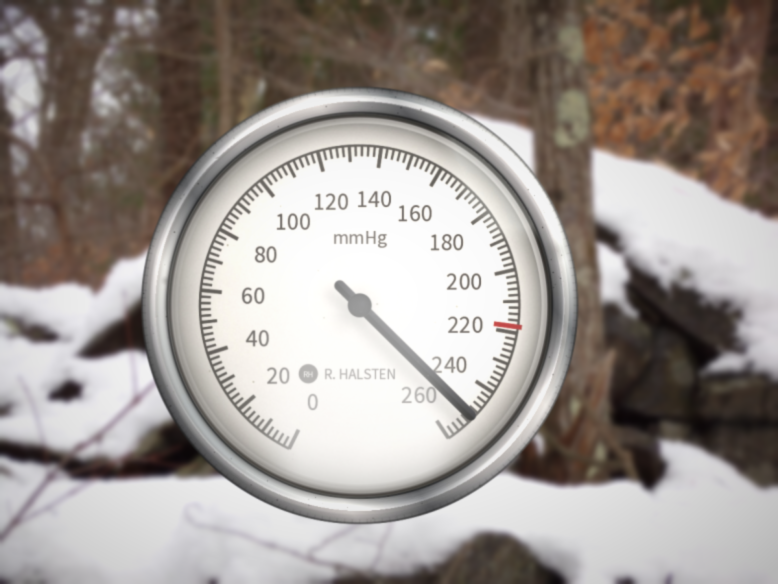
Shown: 250 mmHg
